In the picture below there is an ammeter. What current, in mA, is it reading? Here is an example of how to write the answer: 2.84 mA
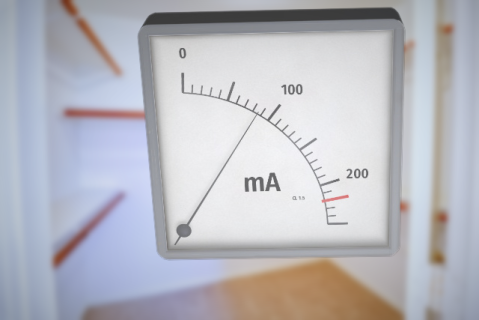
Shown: 85 mA
